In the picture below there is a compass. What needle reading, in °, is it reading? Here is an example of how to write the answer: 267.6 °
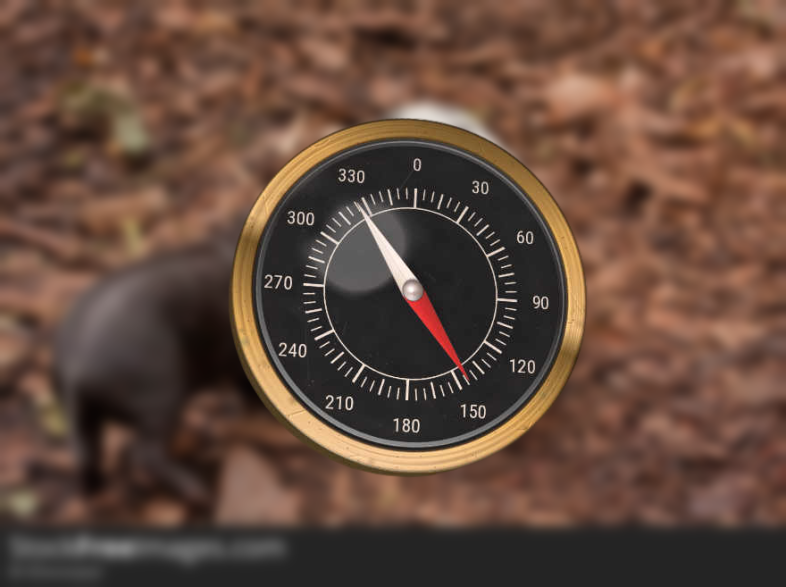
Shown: 145 °
